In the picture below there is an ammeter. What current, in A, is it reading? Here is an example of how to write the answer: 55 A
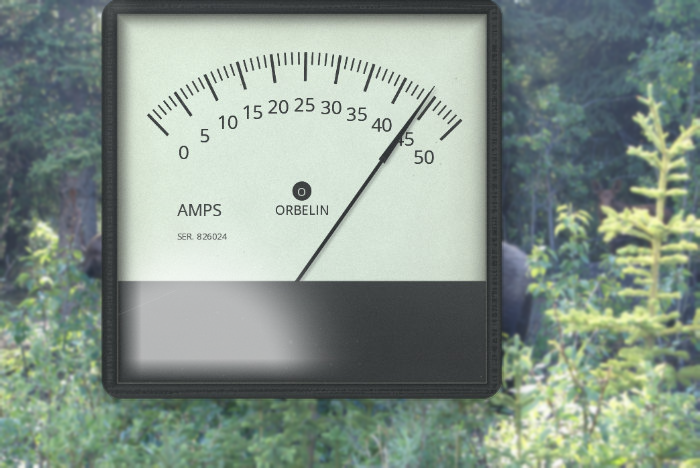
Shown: 44 A
